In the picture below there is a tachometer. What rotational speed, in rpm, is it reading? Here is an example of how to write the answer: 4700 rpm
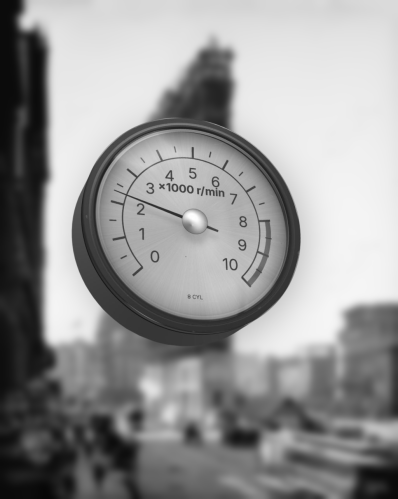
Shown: 2250 rpm
